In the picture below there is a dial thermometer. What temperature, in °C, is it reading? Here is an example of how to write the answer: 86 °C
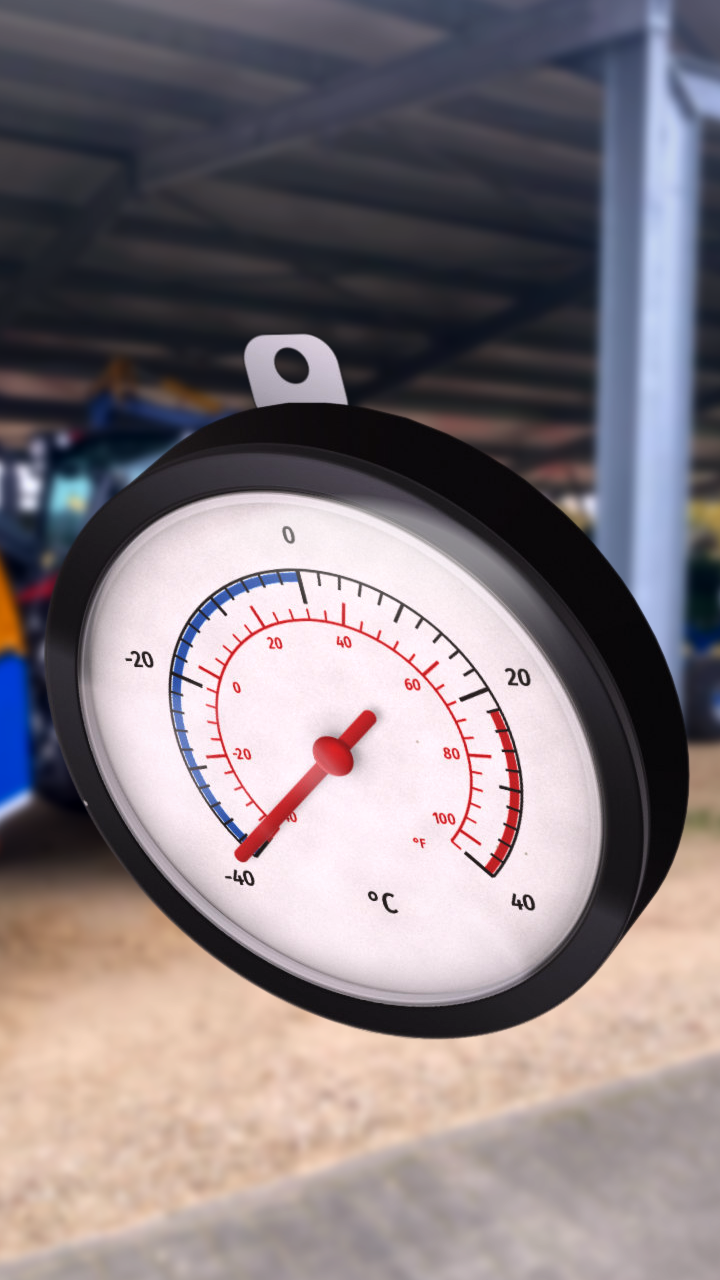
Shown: -39 °C
